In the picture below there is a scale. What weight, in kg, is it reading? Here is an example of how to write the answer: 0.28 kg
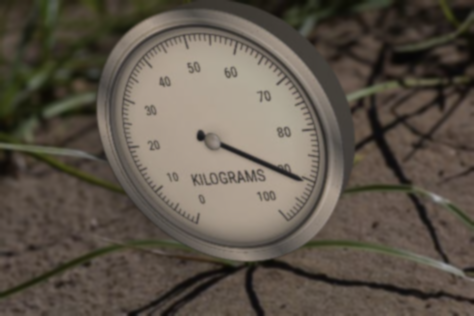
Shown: 90 kg
